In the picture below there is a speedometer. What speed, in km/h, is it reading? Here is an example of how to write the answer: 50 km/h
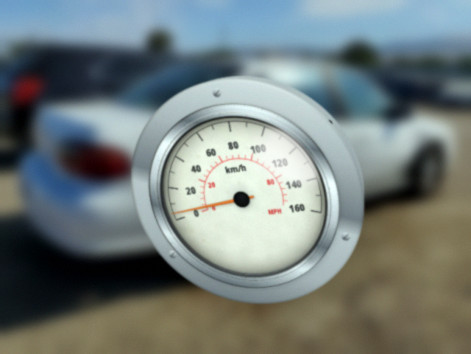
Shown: 5 km/h
